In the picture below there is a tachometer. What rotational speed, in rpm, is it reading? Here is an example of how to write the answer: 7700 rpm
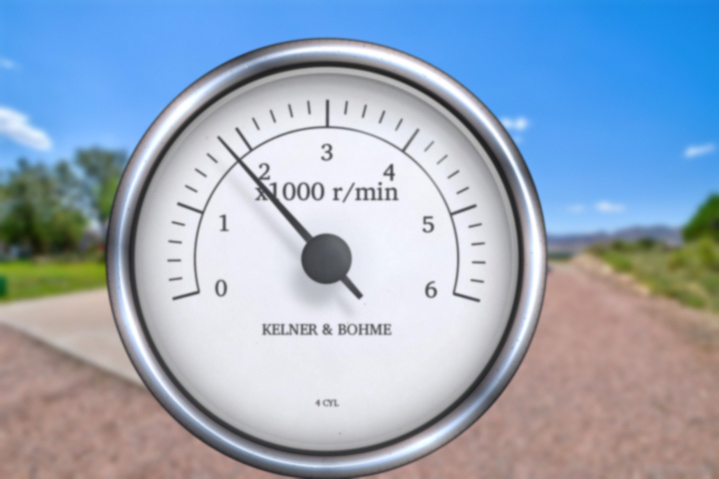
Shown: 1800 rpm
